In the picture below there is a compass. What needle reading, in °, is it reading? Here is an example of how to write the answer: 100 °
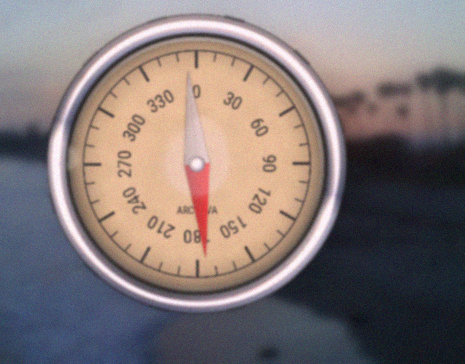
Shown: 175 °
